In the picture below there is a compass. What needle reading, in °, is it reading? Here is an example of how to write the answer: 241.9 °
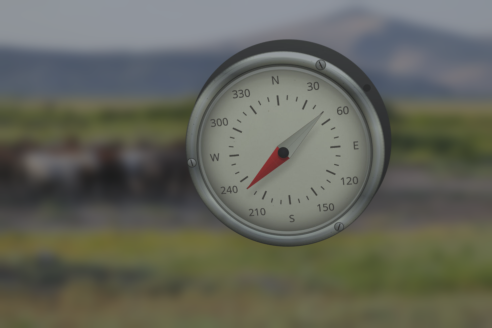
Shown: 230 °
